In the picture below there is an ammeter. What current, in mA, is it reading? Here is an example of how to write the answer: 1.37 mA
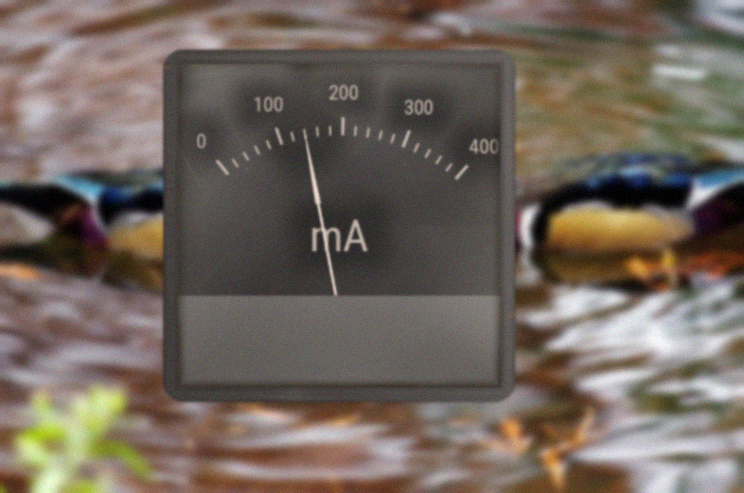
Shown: 140 mA
